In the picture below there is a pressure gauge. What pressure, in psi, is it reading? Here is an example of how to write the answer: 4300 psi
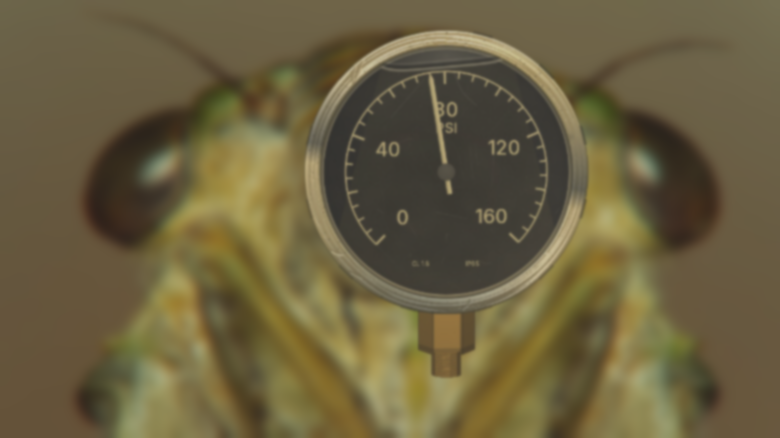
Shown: 75 psi
